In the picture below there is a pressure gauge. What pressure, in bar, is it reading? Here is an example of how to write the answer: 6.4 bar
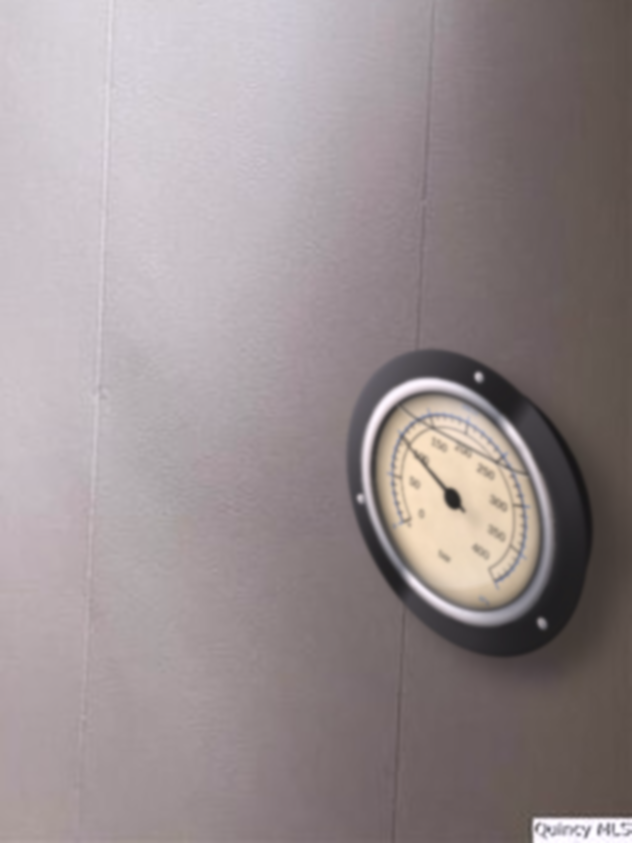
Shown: 100 bar
